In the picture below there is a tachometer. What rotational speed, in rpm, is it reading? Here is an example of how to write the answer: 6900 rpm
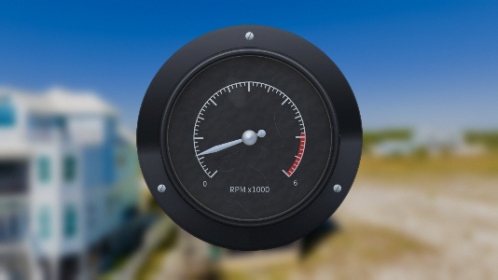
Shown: 600 rpm
